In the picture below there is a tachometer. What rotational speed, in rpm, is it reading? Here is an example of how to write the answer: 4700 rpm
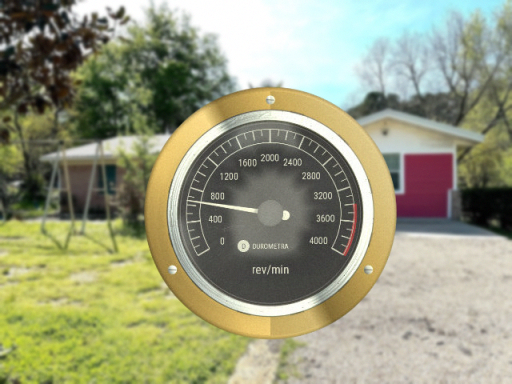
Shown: 650 rpm
